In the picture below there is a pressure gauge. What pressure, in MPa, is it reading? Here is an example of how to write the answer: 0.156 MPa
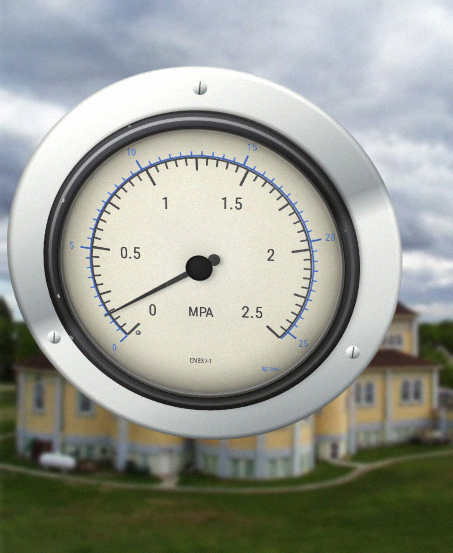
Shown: 0.15 MPa
